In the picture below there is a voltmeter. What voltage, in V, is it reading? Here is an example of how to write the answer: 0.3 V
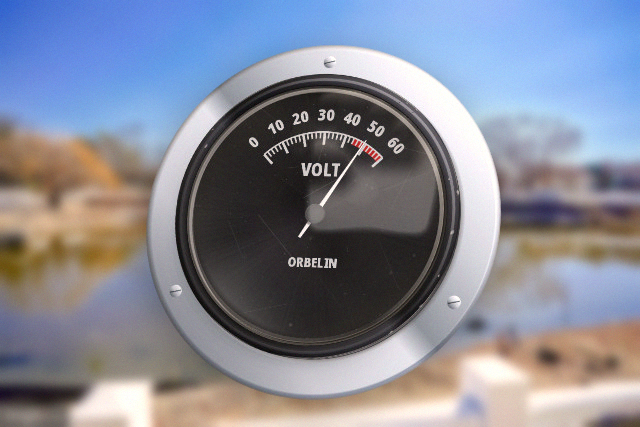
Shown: 50 V
